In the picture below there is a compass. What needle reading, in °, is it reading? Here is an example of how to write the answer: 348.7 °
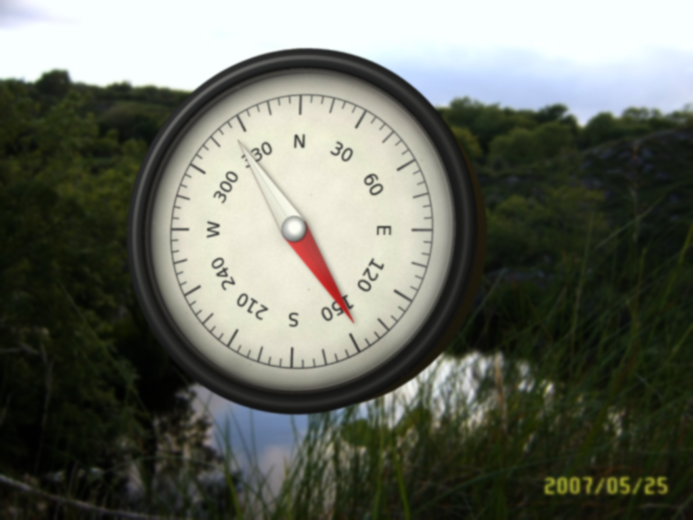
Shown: 145 °
